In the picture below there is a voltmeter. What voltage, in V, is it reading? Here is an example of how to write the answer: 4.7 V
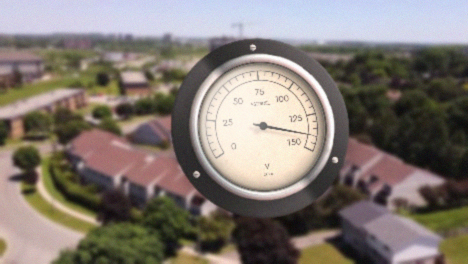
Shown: 140 V
